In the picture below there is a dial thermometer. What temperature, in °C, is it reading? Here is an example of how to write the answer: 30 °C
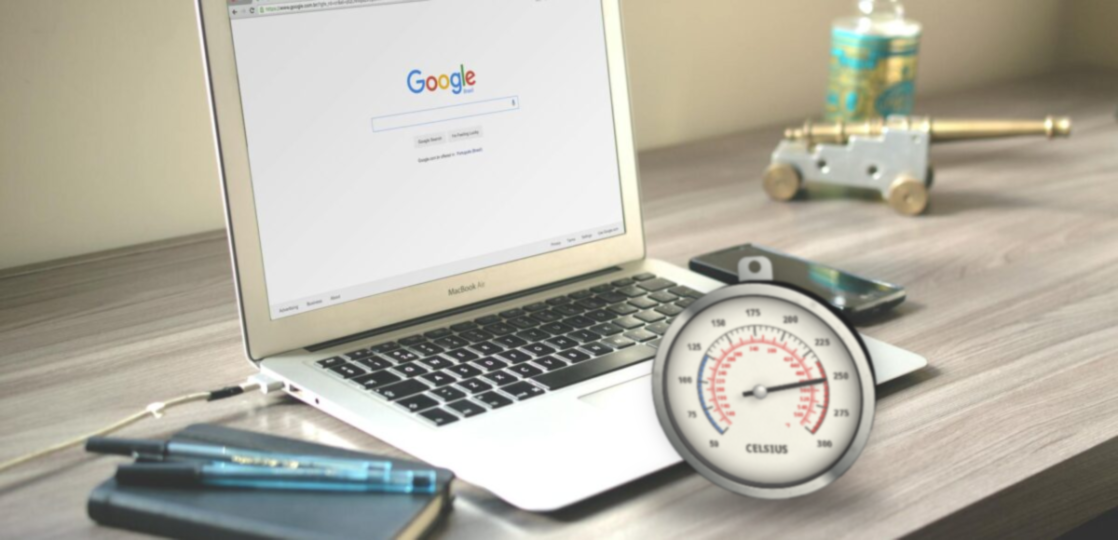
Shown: 250 °C
